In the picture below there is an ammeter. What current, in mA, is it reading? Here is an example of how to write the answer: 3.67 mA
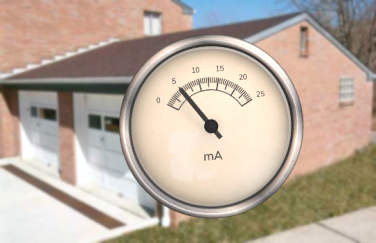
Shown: 5 mA
